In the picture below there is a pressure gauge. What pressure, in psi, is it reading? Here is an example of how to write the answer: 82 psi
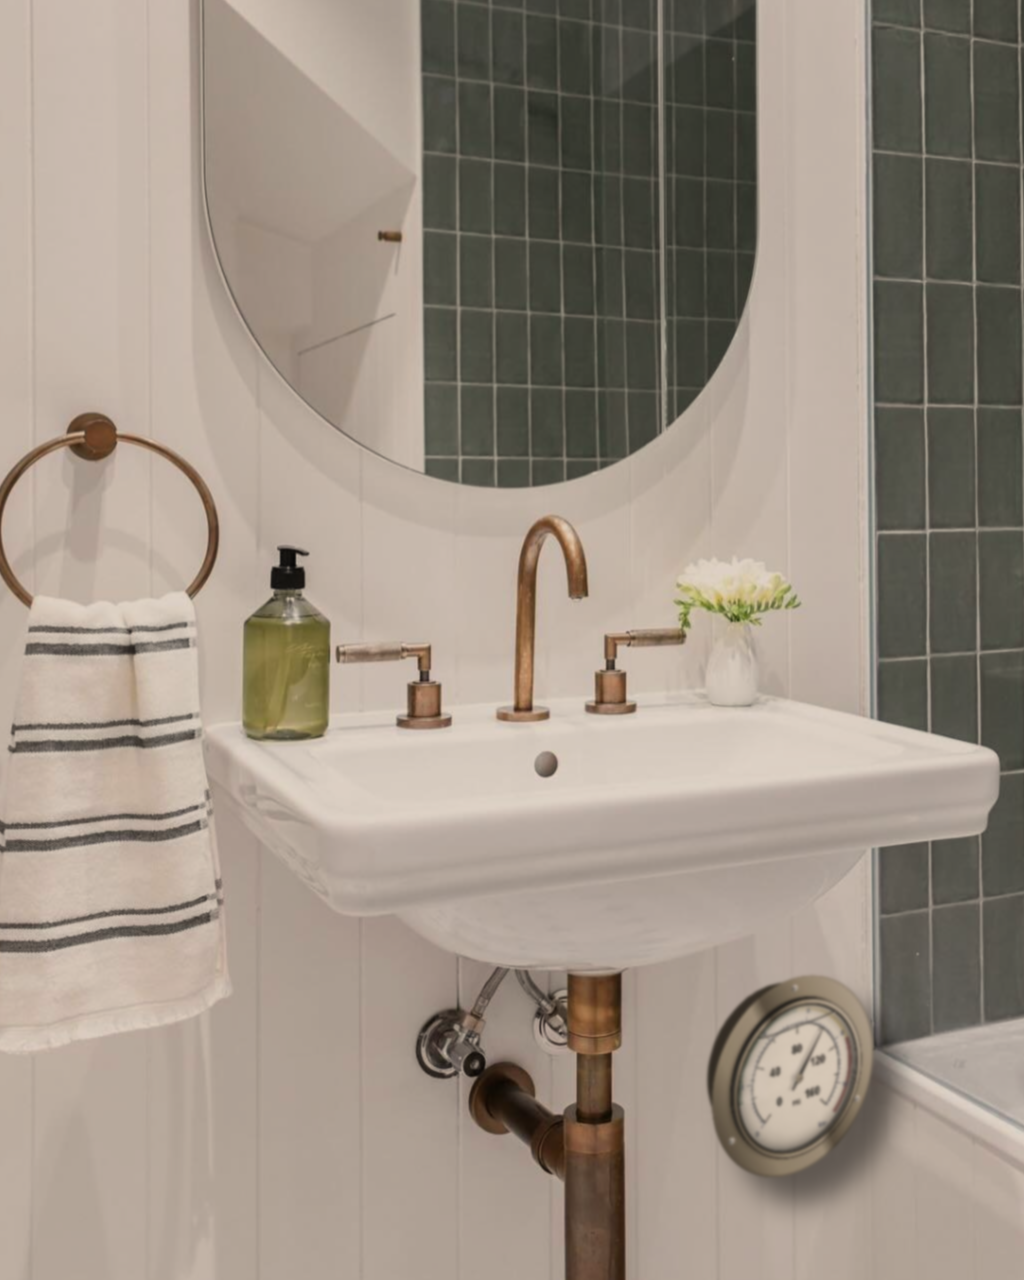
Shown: 100 psi
